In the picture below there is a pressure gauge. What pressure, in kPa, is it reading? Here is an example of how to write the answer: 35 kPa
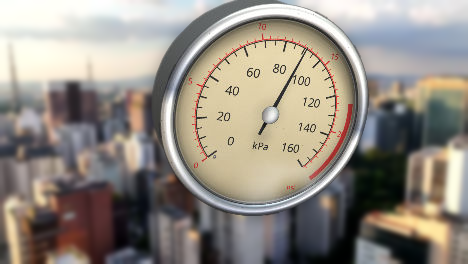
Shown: 90 kPa
